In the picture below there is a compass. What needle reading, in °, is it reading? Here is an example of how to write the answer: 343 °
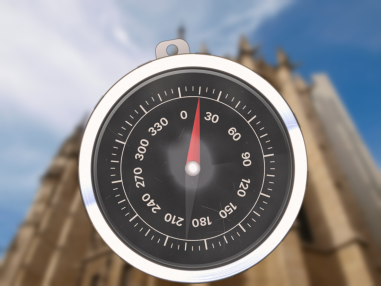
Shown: 15 °
